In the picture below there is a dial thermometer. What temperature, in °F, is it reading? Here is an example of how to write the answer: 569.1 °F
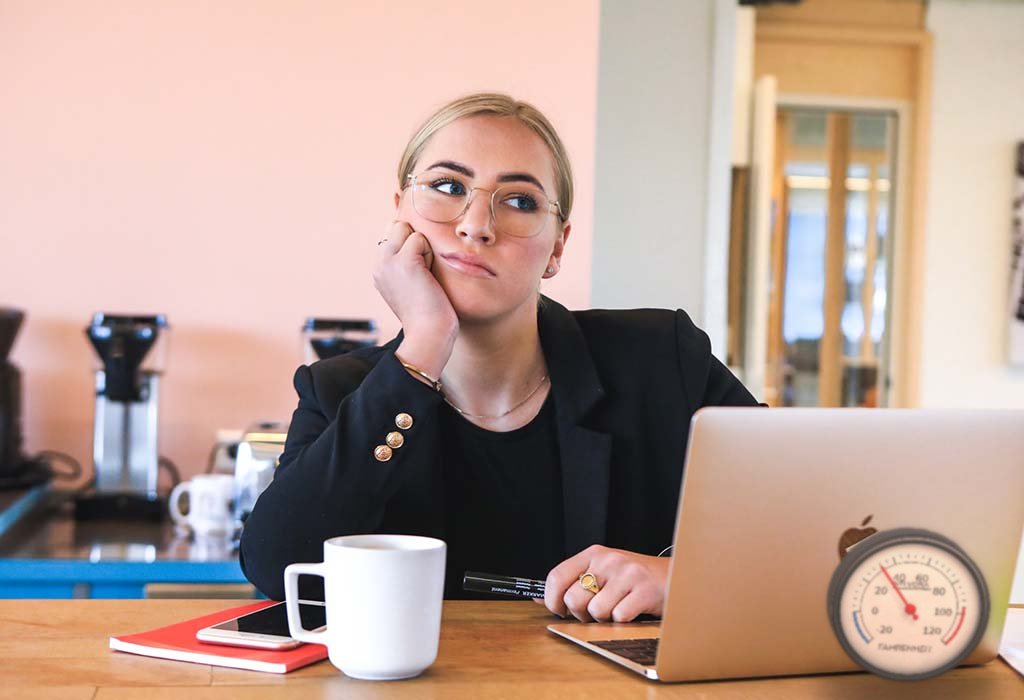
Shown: 32 °F
